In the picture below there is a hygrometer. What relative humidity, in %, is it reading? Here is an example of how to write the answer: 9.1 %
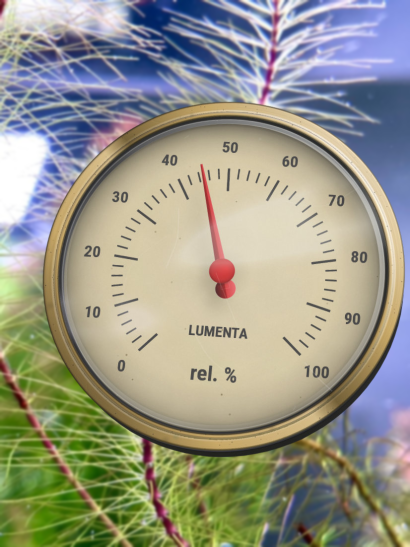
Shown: 45 %
